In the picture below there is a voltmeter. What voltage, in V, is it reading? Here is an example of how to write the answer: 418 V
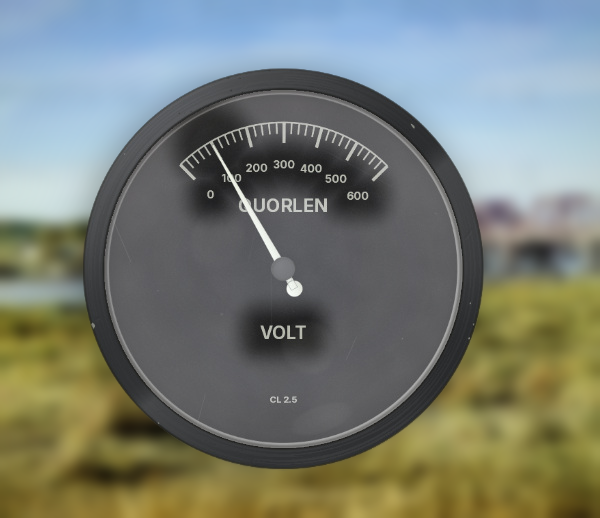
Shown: 100 V
